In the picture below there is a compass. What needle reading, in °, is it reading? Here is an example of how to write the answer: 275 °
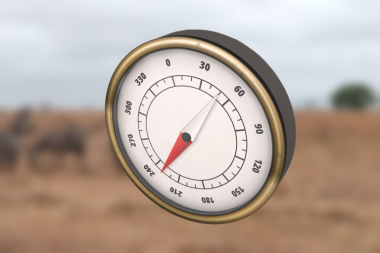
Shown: 230 °
